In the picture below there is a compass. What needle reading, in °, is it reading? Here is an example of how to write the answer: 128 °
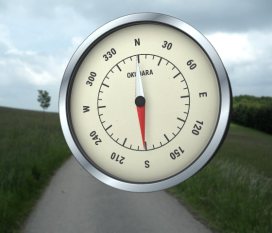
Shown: 180 °
